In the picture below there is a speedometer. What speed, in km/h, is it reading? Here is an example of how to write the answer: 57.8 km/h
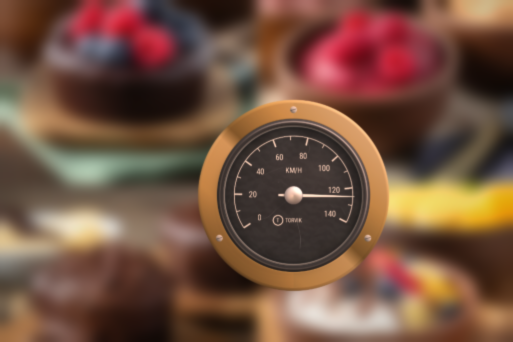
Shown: 125 km/h
